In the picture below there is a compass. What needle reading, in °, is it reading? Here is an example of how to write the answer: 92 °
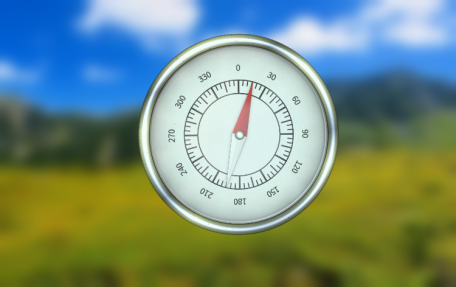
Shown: 15 °
